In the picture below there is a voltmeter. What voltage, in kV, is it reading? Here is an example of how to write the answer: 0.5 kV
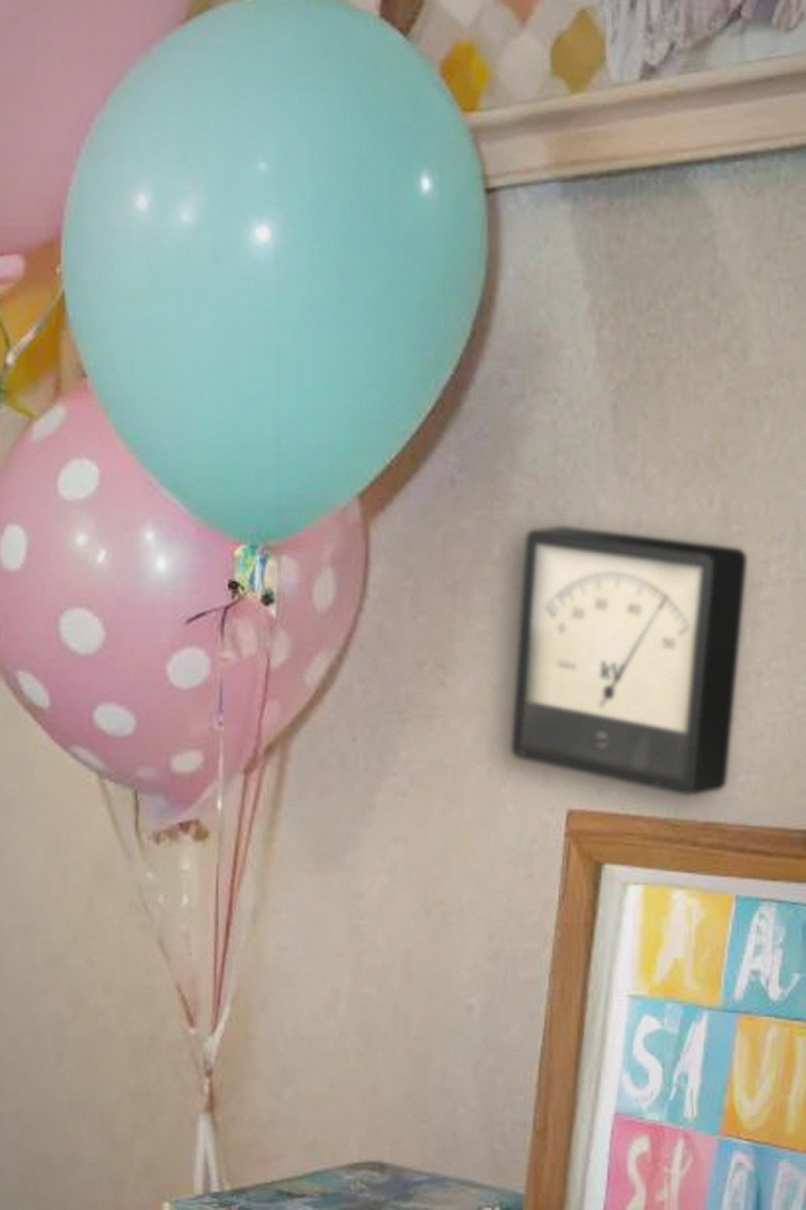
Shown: 45 kV
